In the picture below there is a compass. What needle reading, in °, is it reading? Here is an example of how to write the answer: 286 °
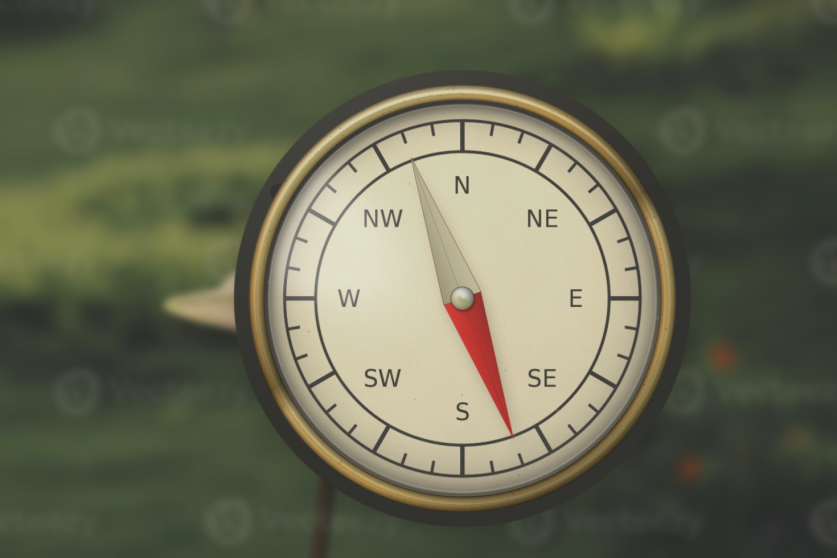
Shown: 160 °
